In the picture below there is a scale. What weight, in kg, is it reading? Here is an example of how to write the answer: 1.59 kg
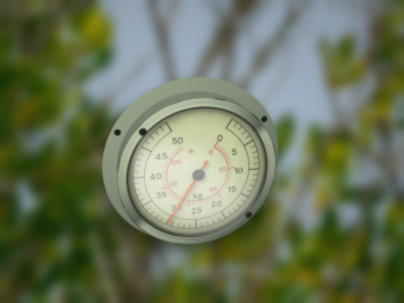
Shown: 30 kg
